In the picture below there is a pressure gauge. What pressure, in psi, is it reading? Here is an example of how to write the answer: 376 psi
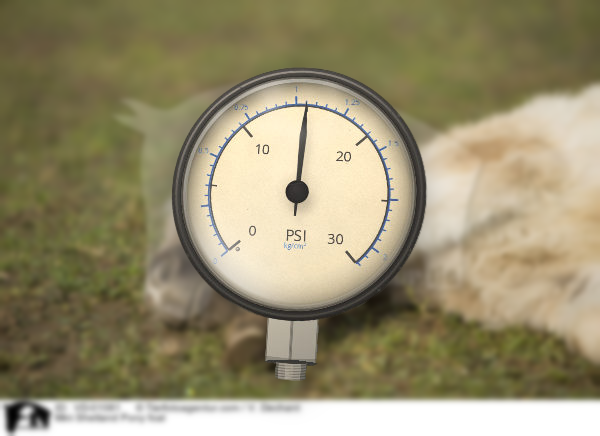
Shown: 15 psi
